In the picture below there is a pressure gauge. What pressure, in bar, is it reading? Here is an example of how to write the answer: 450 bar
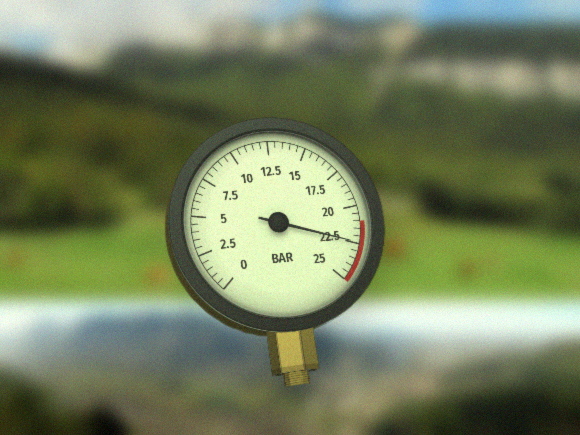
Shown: 22.5 bar
